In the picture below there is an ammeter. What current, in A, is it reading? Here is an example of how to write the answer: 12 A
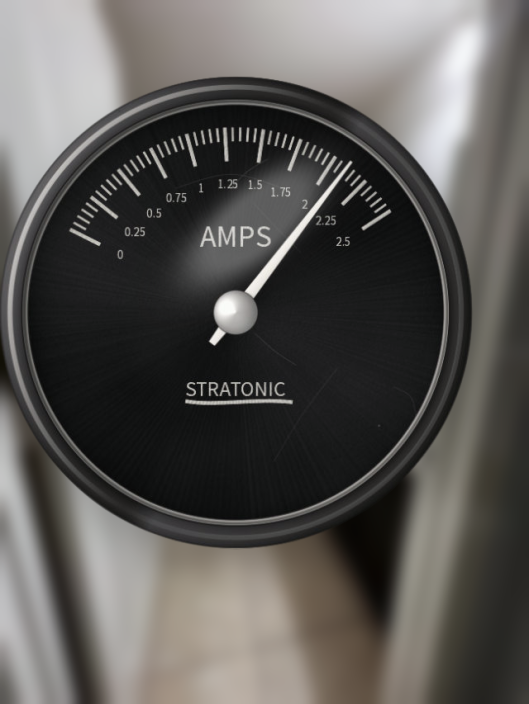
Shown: 2.1 A
